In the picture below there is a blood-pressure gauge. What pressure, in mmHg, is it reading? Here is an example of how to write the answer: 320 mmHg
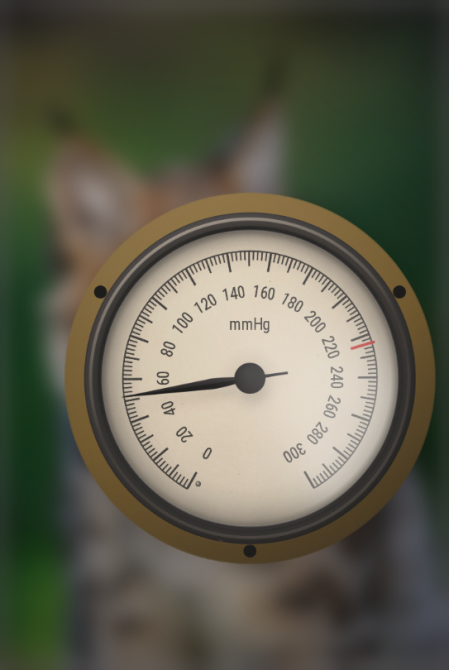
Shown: 52 mmHg
